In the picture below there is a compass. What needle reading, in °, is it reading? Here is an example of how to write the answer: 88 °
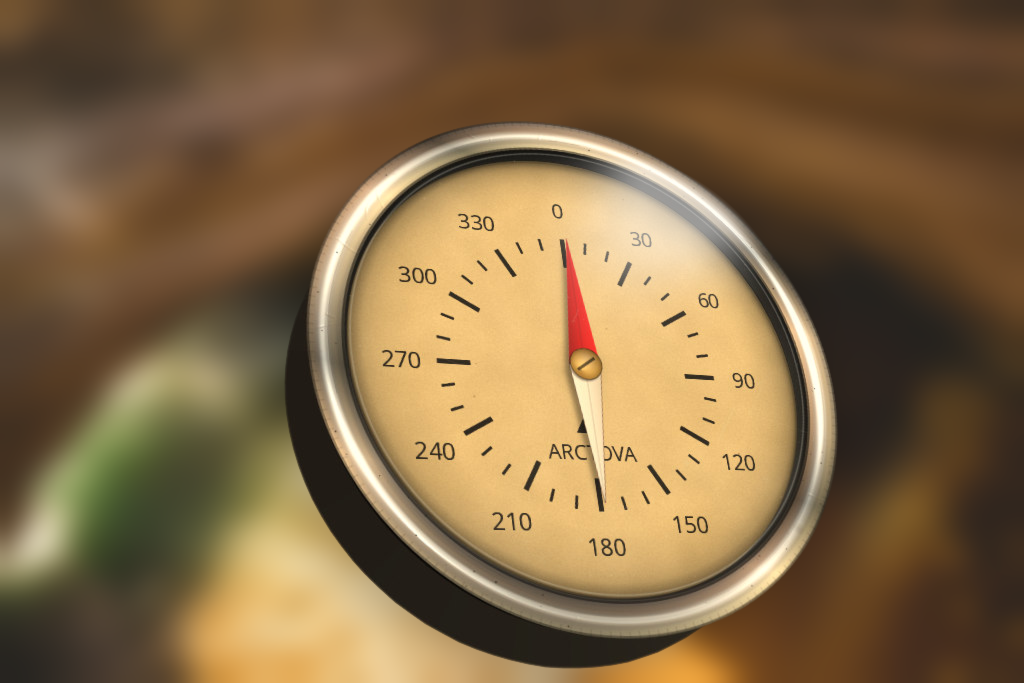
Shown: 0 °
